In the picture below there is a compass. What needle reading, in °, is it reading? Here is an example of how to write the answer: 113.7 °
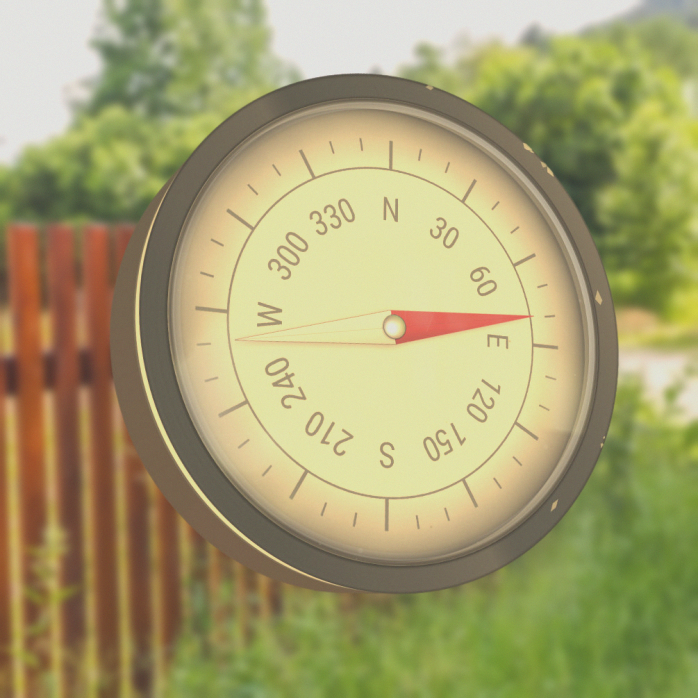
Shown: 80 °
